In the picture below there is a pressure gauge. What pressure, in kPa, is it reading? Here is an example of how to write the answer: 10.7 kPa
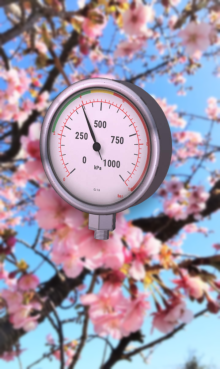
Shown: 400 kPa
